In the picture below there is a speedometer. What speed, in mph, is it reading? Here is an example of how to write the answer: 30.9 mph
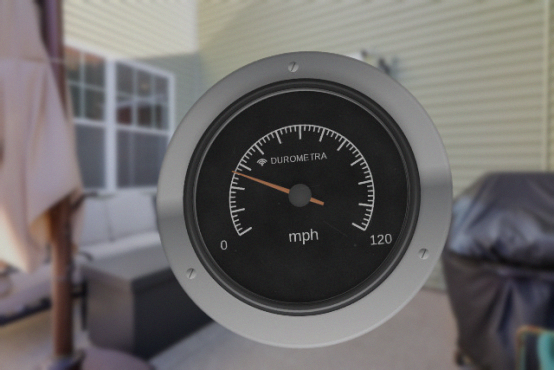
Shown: 26 mph
